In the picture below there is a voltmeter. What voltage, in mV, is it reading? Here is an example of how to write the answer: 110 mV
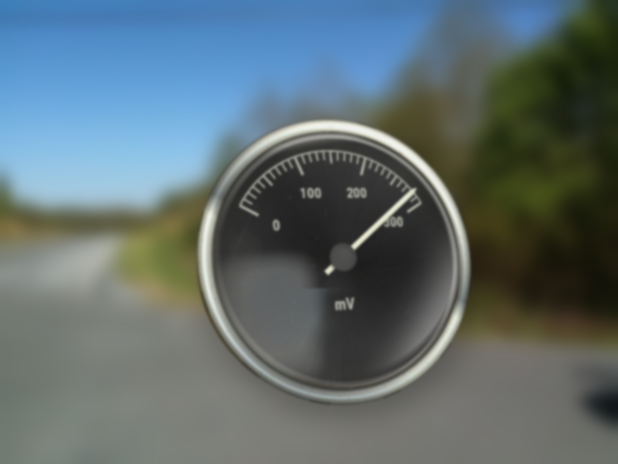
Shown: 280 mV
